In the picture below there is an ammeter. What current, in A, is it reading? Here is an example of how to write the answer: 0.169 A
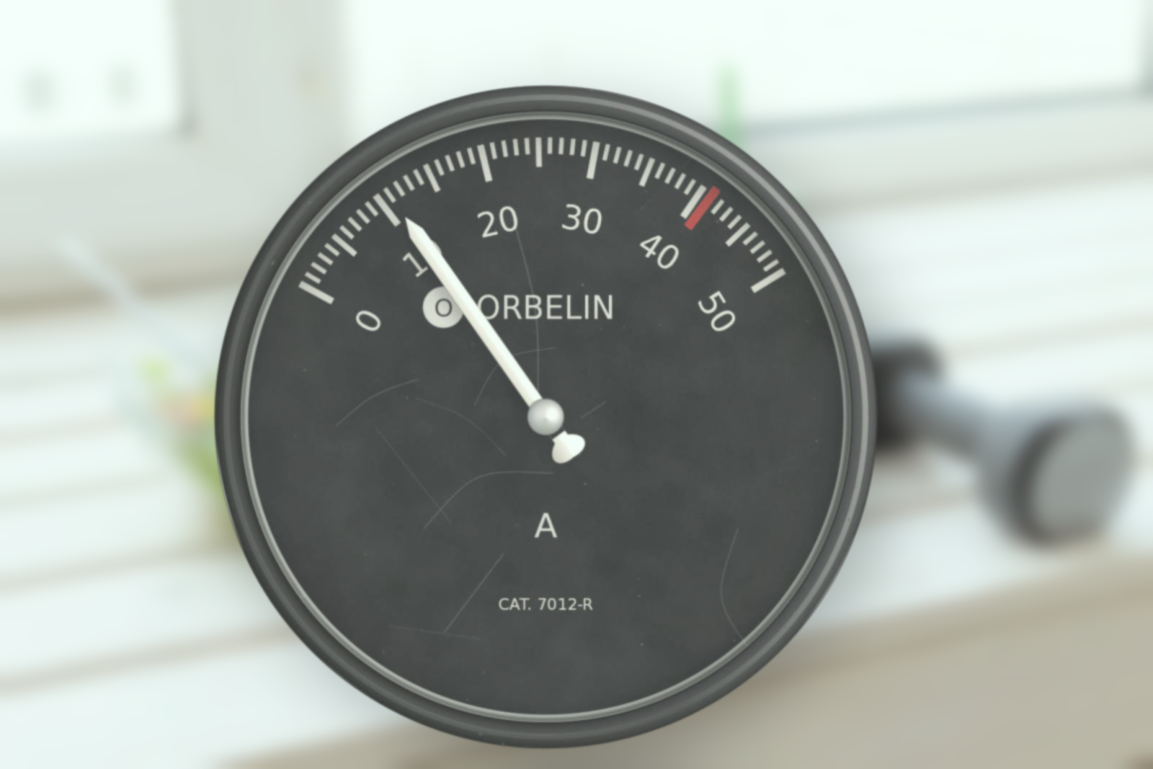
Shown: 11 A
